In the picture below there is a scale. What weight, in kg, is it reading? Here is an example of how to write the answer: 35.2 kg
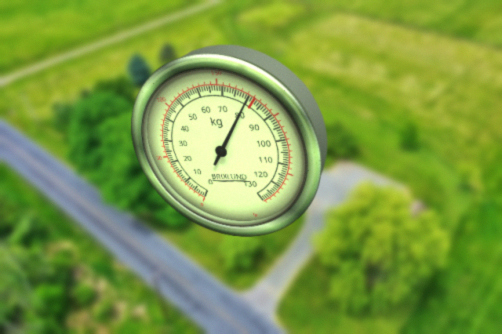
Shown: 80 kg
